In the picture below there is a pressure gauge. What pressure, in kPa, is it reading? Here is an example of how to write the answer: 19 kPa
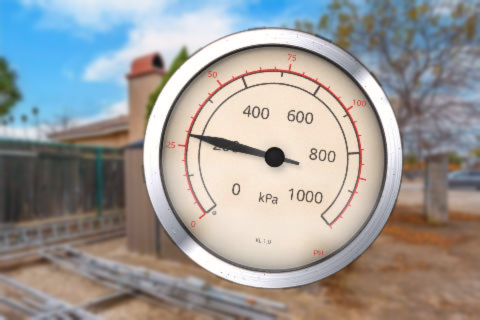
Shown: 200 kPa
